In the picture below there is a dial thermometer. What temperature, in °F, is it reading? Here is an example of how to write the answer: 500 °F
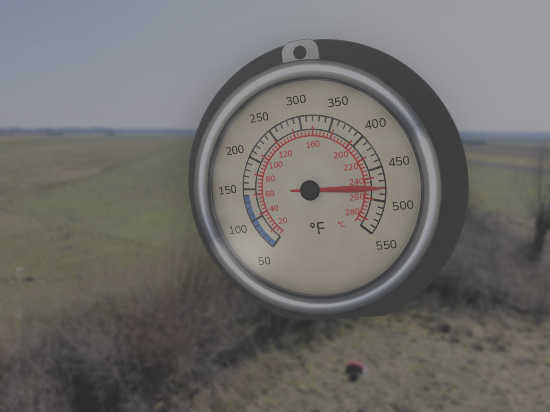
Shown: 480 °F
